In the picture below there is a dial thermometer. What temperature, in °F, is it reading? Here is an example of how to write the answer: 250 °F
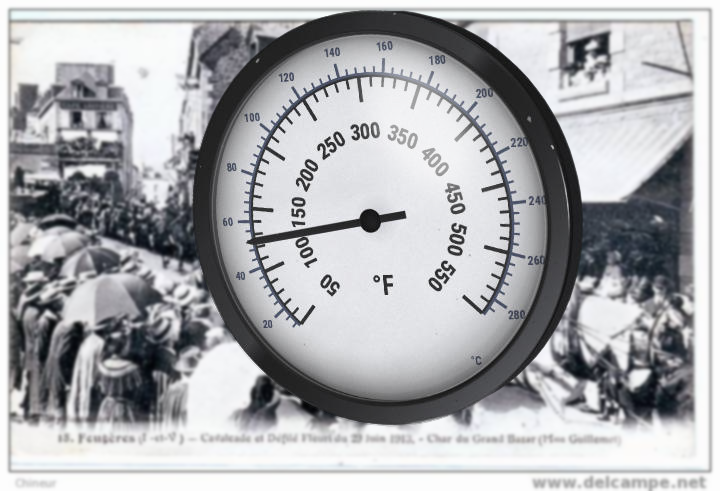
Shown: 125 °F
